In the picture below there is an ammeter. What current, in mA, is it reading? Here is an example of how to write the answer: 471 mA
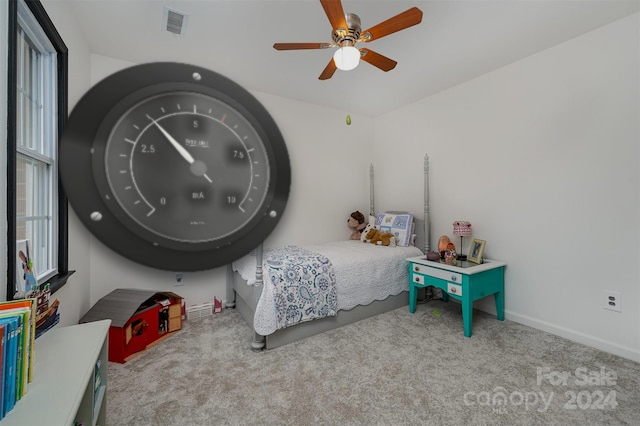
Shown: 3.5 mA
